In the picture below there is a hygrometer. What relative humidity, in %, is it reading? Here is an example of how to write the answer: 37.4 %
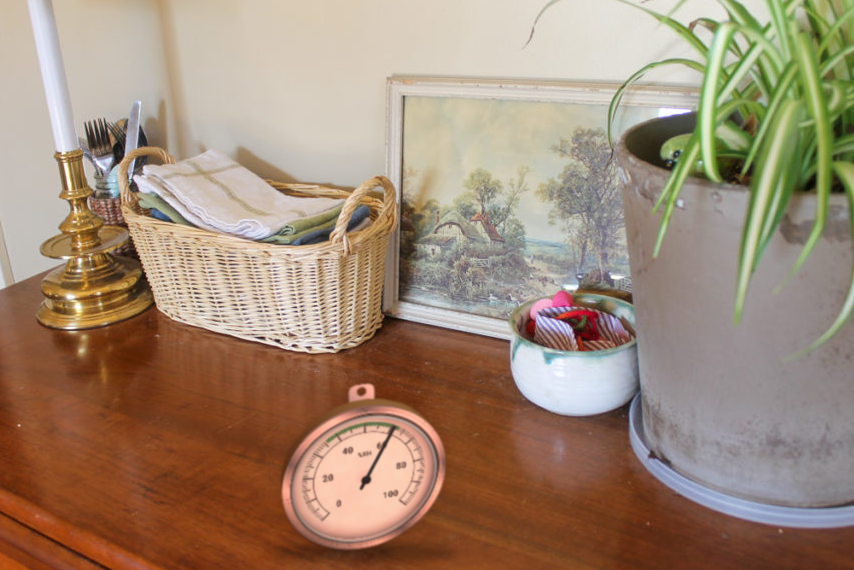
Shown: 60 %
